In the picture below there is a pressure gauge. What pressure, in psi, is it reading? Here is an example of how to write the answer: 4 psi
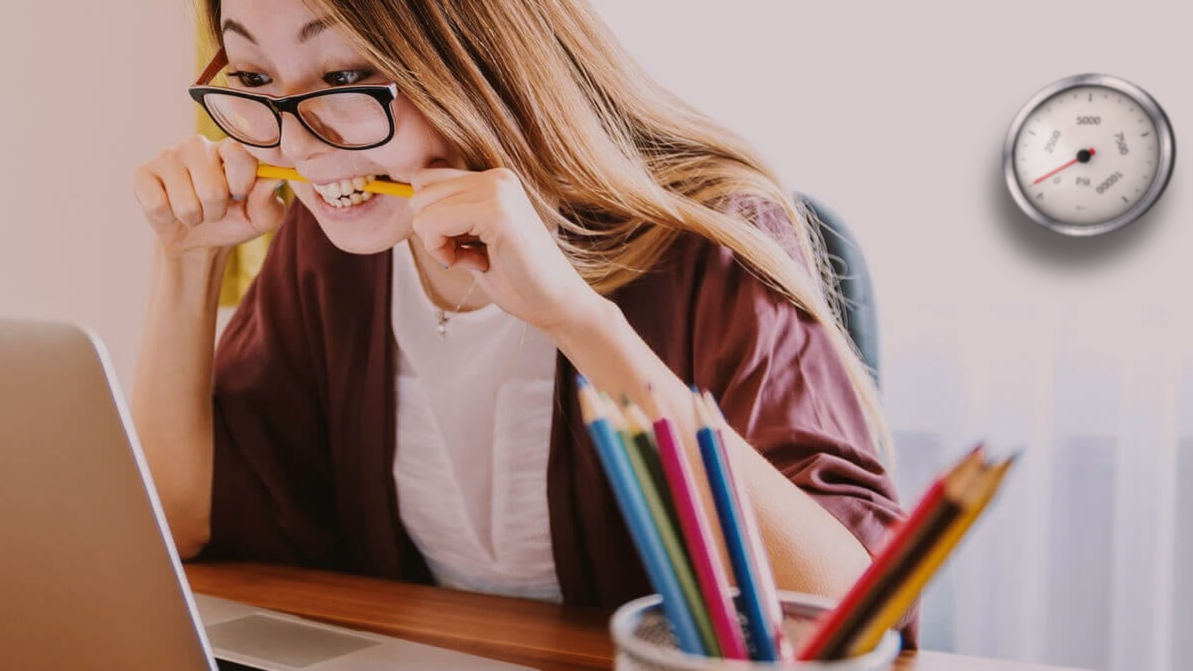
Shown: 500 psi
